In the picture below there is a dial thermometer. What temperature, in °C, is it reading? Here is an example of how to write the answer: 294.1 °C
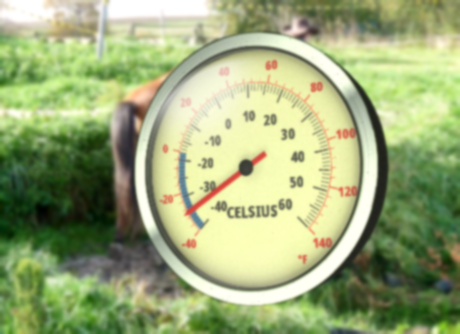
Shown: -35 °C
